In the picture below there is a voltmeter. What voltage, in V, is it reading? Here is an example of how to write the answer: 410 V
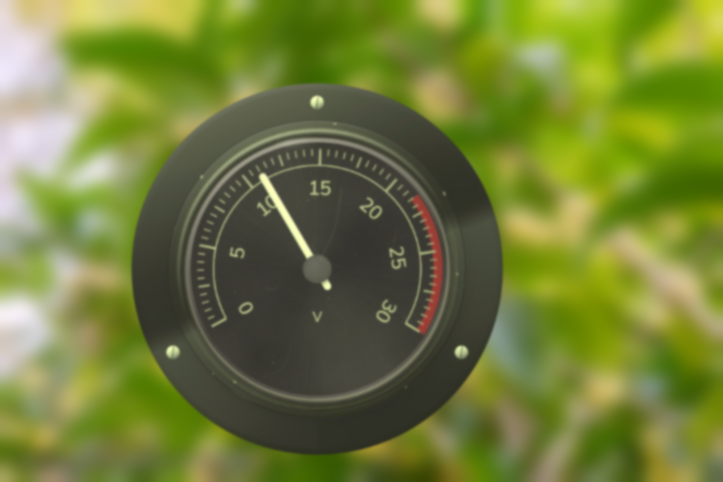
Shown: 11 V
